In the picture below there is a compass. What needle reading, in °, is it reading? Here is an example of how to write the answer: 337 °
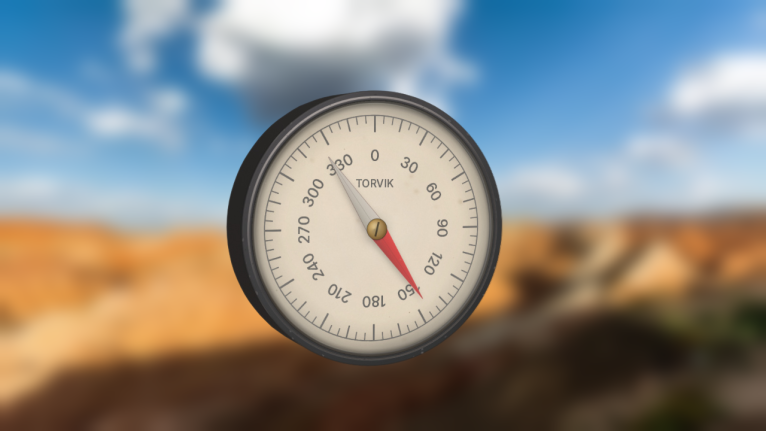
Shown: 145 °
